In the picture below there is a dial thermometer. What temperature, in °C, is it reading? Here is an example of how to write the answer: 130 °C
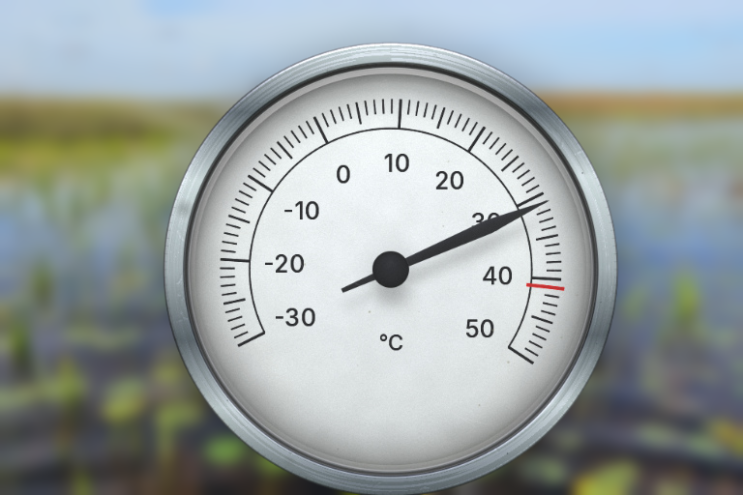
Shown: 31 °C
